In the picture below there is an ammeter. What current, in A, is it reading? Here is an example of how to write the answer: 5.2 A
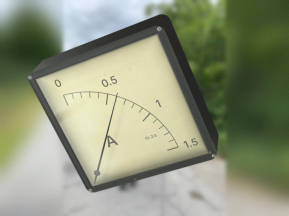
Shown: 0.6 A
